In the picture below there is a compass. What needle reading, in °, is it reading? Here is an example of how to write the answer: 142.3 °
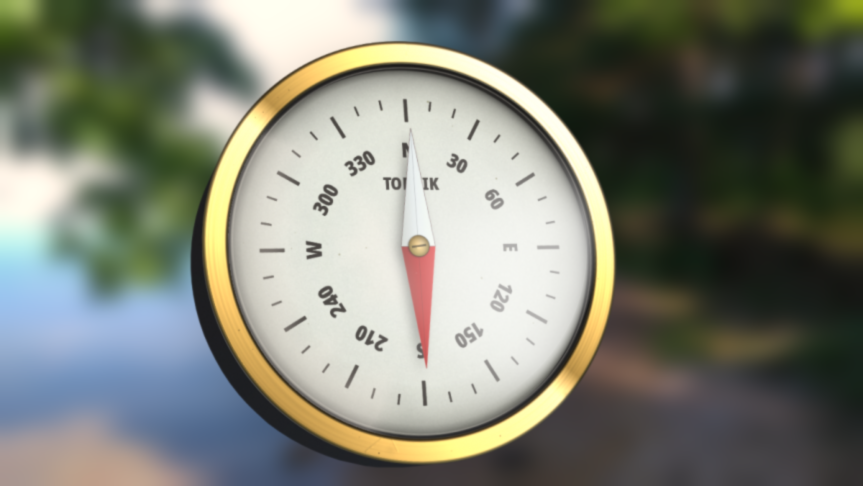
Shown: 180 °
